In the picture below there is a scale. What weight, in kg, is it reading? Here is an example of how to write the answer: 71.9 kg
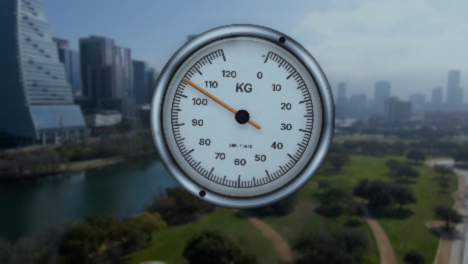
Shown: 105 kg
